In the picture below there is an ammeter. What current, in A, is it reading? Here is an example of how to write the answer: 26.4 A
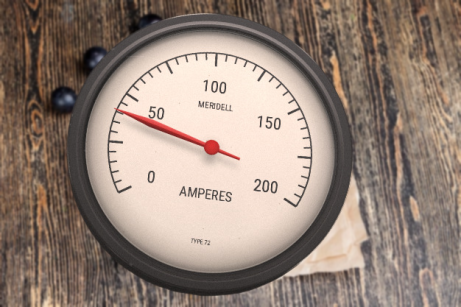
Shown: 40 A
